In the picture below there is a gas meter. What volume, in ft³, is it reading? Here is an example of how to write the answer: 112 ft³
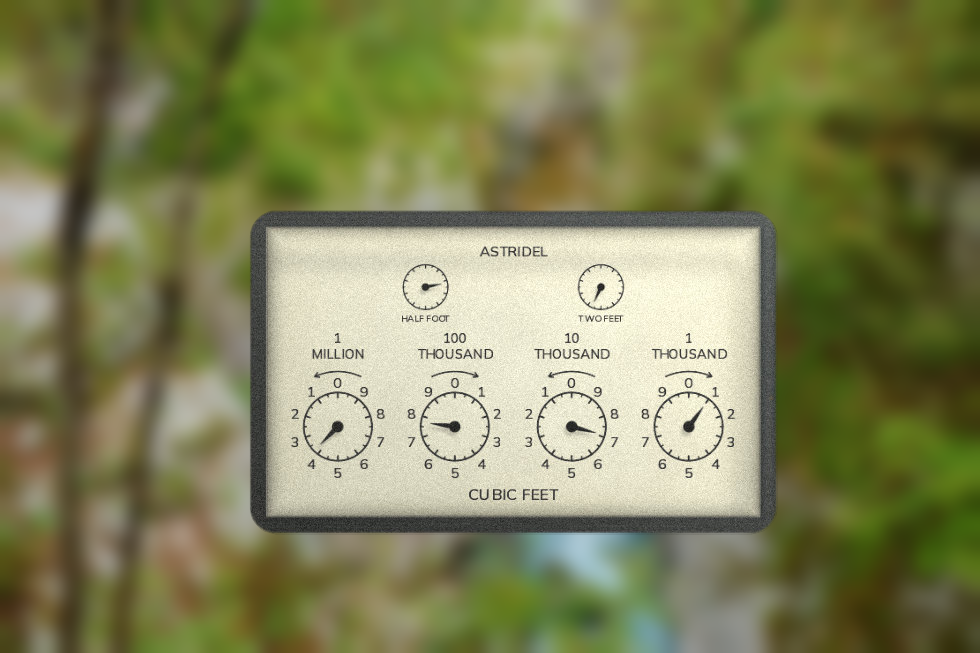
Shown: 377100 ft³
